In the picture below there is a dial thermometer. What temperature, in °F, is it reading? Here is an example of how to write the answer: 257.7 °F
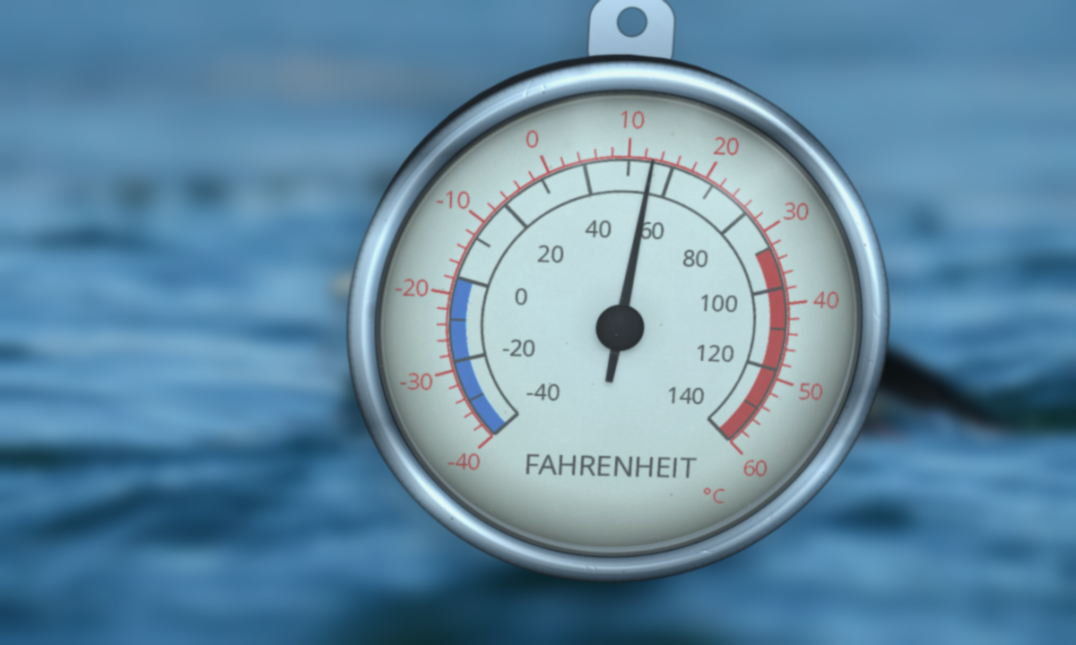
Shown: 55 °F
